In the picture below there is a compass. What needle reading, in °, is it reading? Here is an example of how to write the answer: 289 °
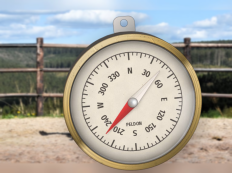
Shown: 225 °
